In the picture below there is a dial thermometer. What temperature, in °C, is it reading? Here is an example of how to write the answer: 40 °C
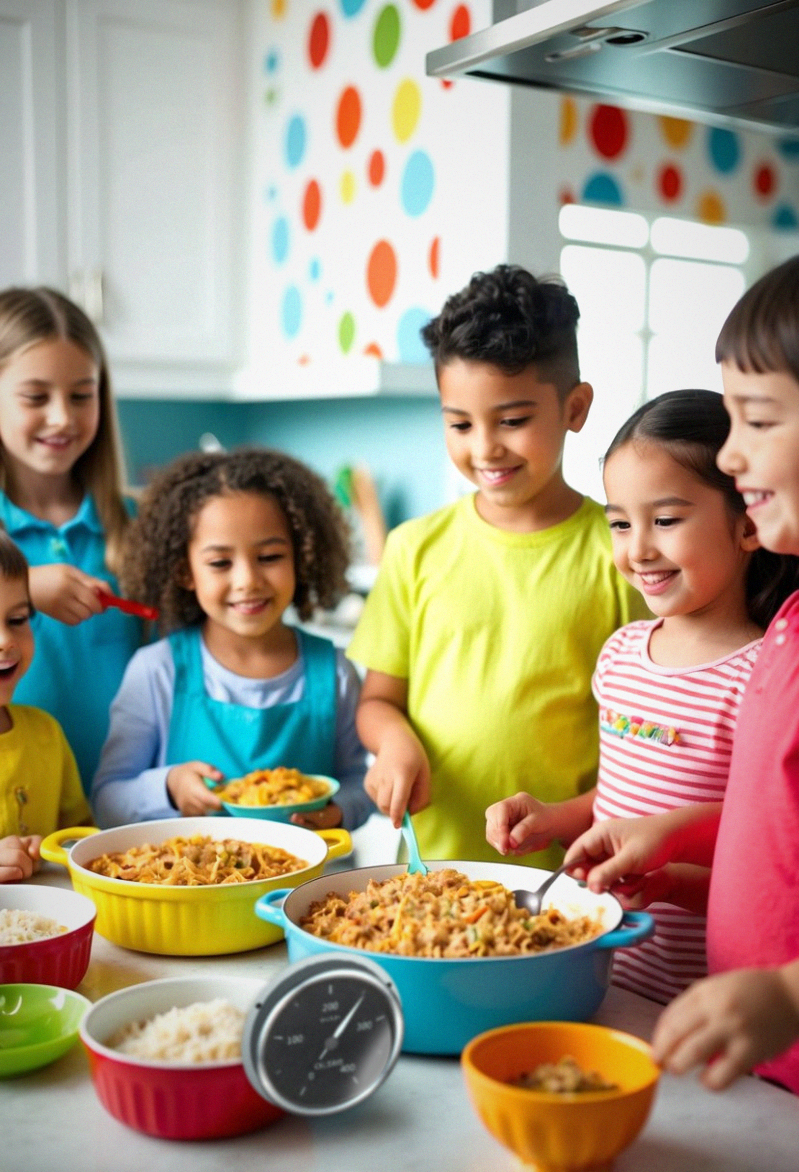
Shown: 250 °C
